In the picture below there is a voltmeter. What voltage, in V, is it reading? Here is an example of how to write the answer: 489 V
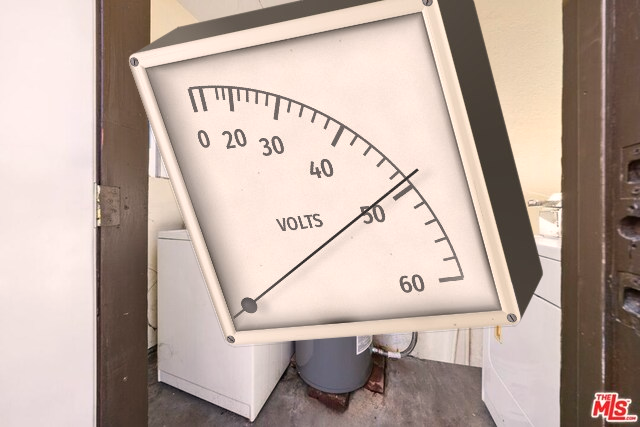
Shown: 49 V
